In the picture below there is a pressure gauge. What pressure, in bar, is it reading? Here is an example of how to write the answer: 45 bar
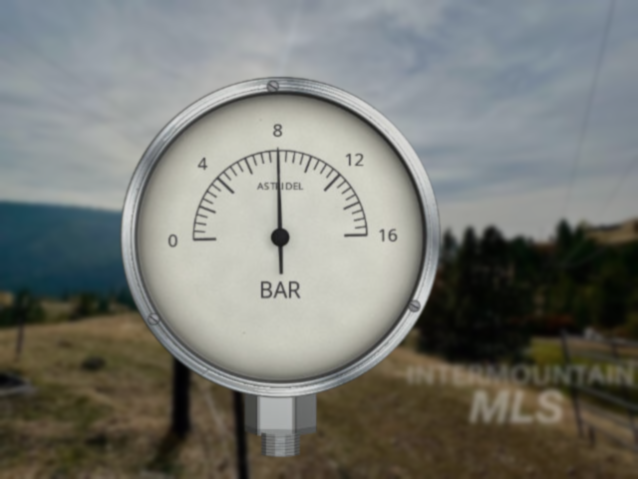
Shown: 8 bar
